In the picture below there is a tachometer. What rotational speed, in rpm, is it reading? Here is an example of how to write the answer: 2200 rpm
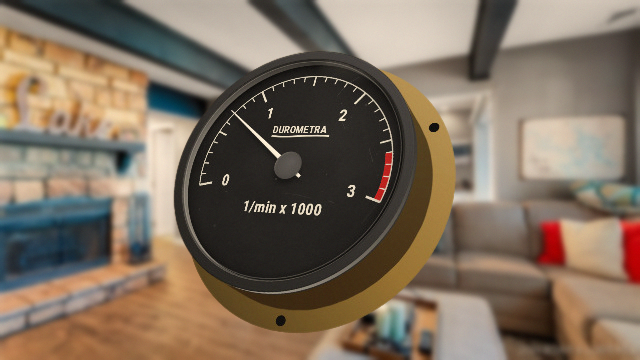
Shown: 700 rpm
